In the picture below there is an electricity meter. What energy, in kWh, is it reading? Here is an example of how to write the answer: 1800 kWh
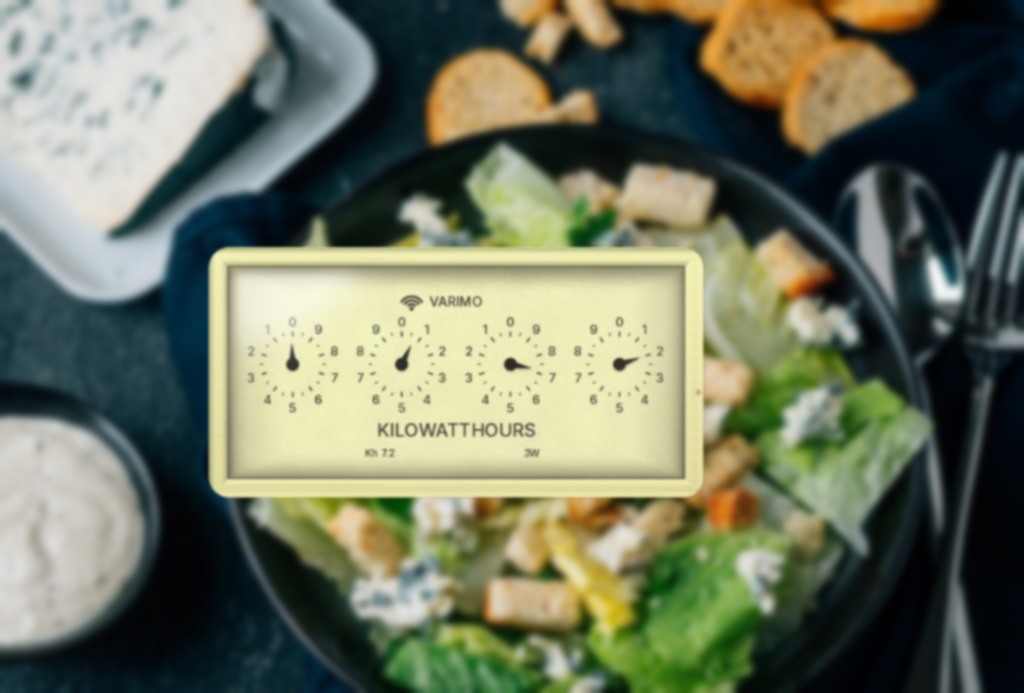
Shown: 72 kWh
